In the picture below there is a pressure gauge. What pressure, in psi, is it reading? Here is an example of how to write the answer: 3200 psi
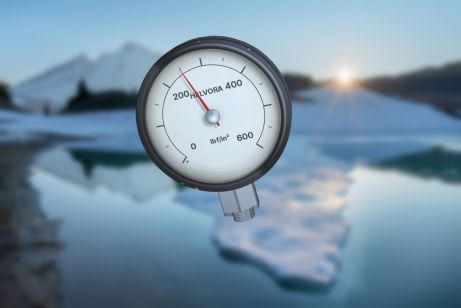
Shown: 250 psi
